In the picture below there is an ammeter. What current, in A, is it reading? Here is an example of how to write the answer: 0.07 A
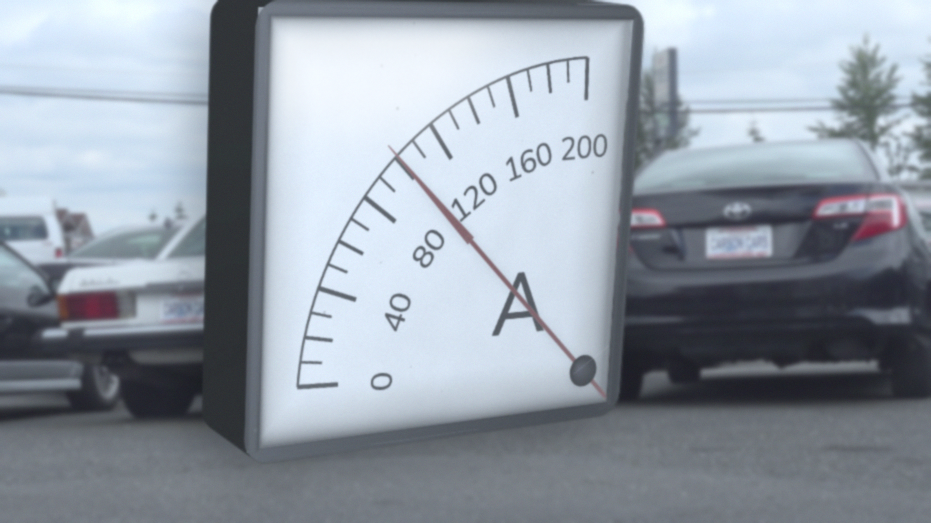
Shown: 100 A
